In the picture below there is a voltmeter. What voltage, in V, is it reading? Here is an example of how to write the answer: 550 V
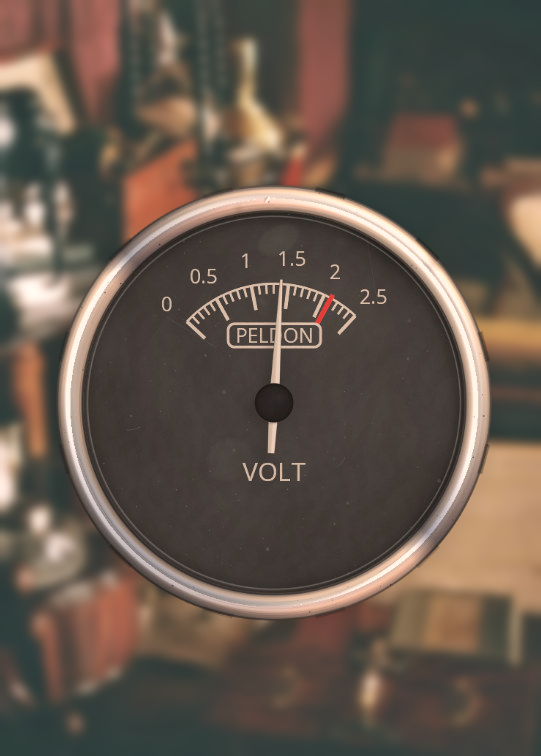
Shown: 1.4 V
